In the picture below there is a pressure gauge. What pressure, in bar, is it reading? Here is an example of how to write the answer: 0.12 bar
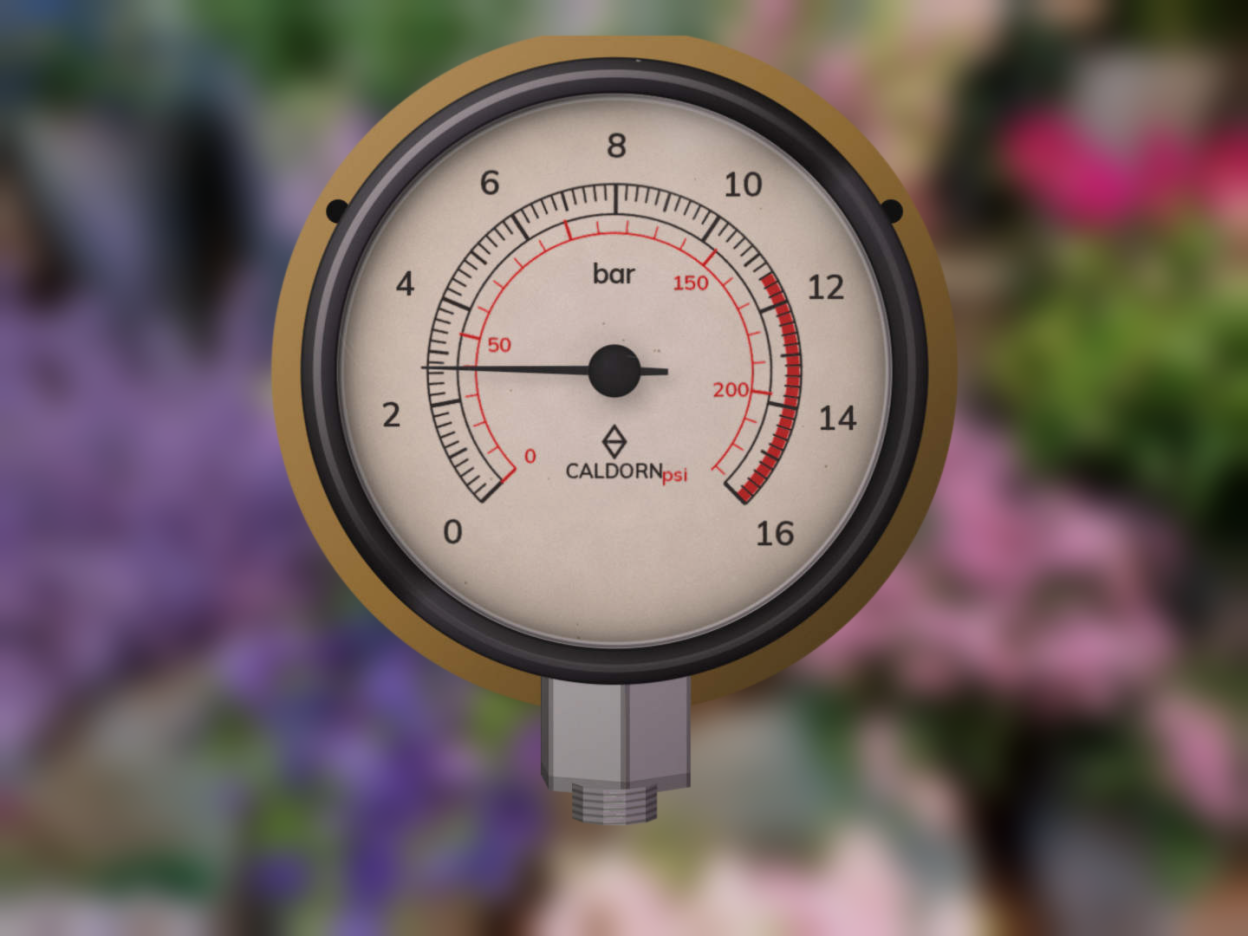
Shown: 2.7 bar
